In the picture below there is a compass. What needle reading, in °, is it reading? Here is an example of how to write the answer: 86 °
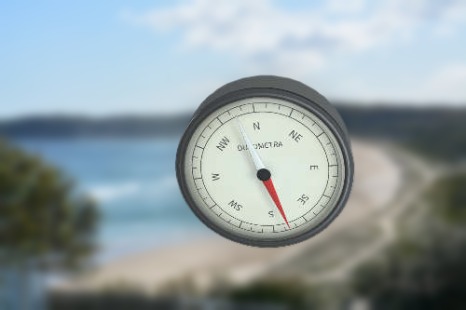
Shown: 165 °
